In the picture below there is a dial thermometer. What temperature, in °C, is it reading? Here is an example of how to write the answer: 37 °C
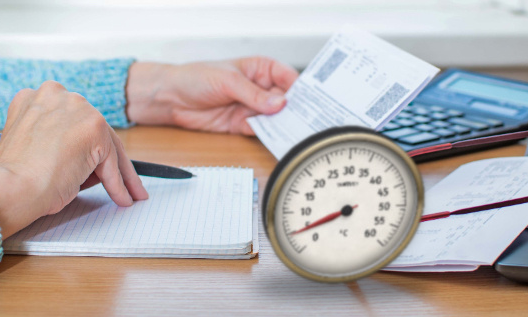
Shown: 5 °C
